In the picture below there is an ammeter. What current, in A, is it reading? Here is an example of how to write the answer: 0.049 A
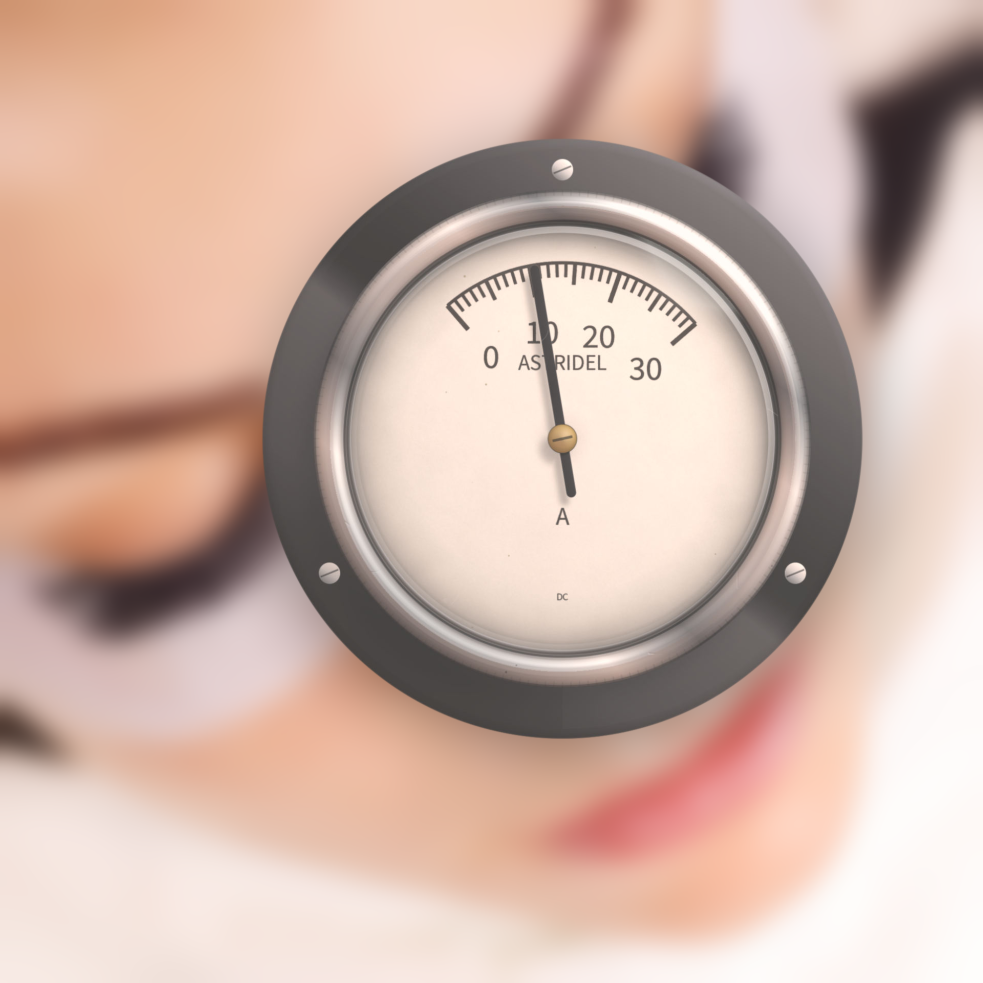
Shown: 10.5 A
